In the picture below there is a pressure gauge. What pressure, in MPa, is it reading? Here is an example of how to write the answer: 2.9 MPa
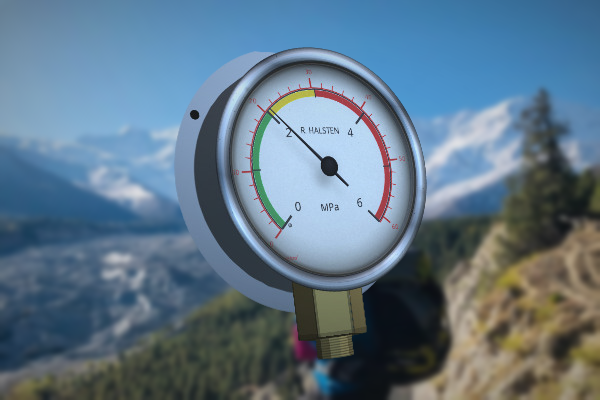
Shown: 2 MPa
